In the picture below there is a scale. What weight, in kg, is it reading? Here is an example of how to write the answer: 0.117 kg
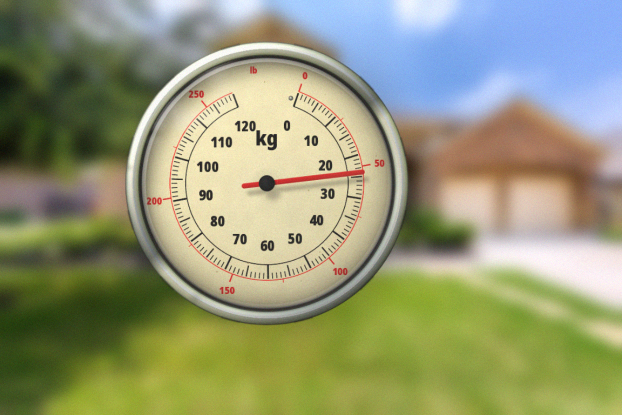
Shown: 24 kg
